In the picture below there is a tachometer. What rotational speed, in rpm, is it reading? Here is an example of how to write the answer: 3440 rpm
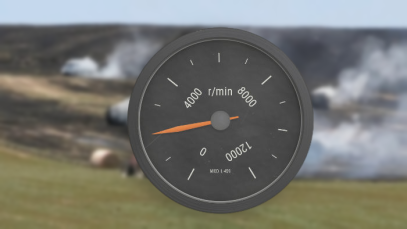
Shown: 2000 rpm
